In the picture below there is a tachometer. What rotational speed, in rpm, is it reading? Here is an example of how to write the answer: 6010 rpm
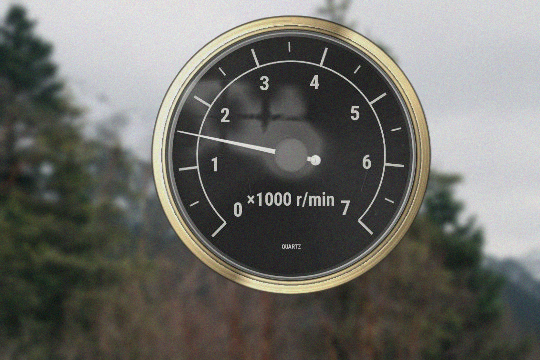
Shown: 1500 rpm
